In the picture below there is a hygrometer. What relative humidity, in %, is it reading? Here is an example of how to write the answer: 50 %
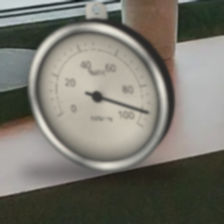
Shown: 92 %
